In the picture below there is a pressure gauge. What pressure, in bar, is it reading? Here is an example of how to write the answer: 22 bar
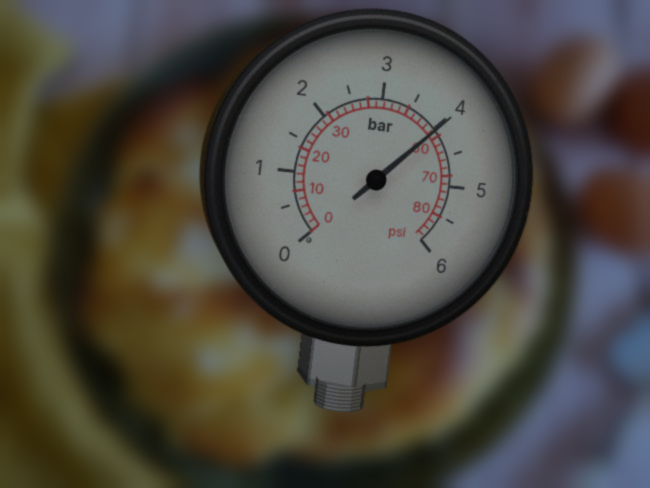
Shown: 4 bar
